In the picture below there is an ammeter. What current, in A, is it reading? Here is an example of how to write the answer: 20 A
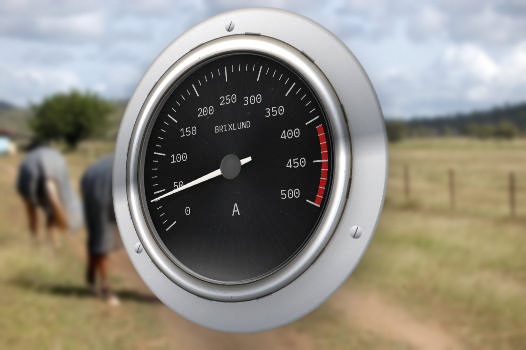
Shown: 40 A
